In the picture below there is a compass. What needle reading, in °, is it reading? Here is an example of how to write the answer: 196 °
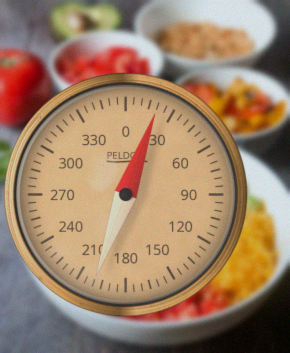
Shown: 20 °
